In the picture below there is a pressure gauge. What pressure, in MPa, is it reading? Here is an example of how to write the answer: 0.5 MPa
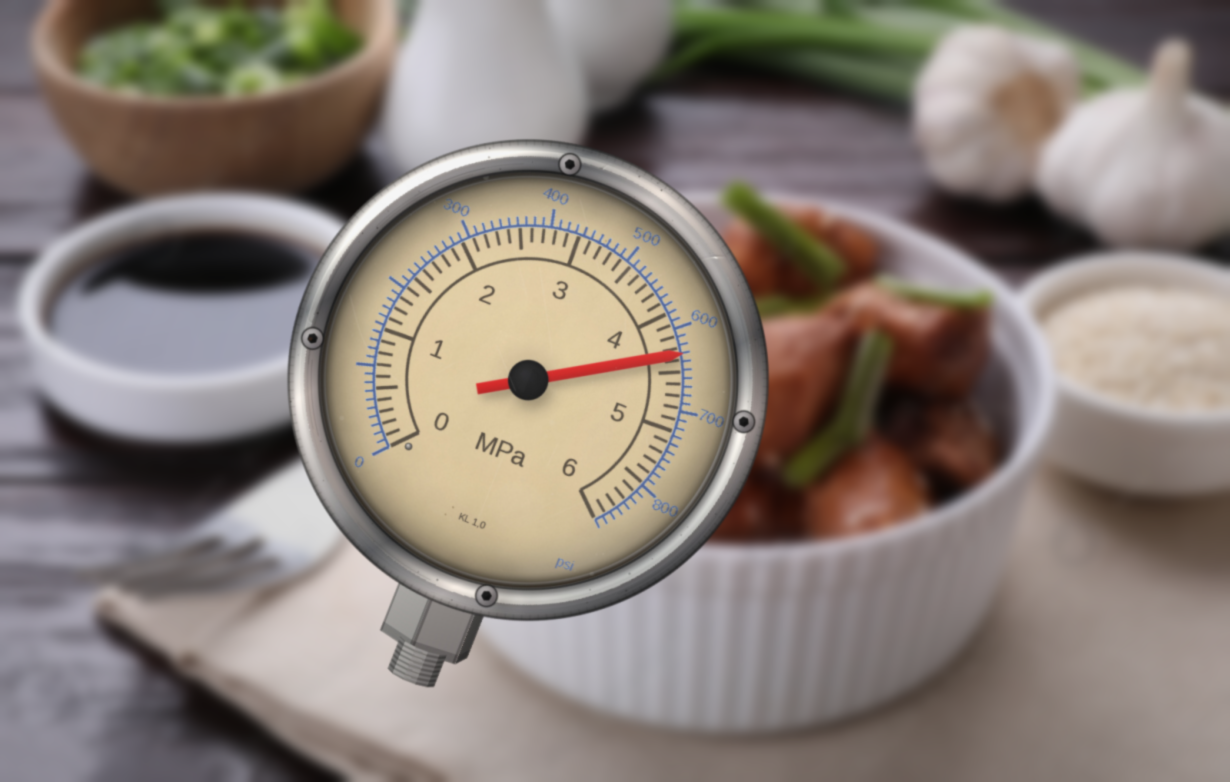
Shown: 4.35 MPa
